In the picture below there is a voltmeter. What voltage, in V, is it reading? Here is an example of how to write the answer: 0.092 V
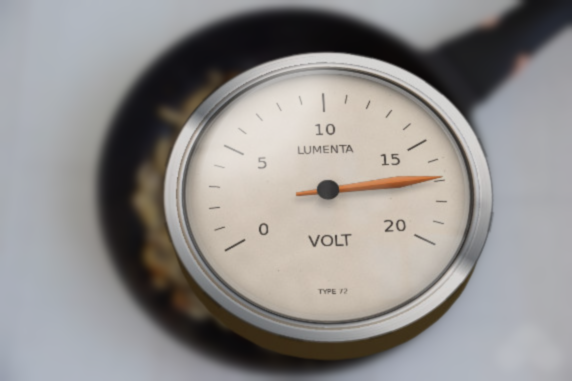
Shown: 17 V
